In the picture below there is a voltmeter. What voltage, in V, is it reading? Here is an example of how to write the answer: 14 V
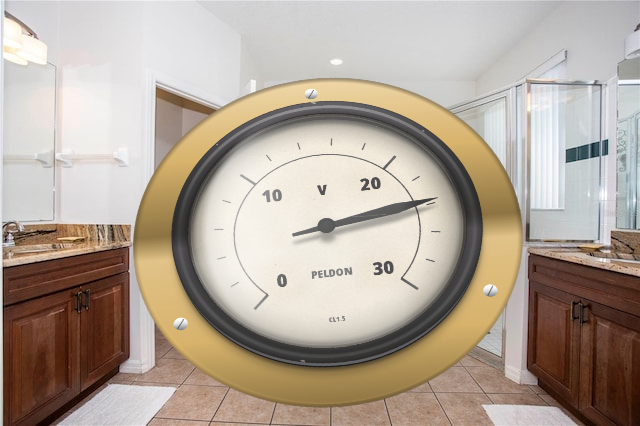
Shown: 24 V
